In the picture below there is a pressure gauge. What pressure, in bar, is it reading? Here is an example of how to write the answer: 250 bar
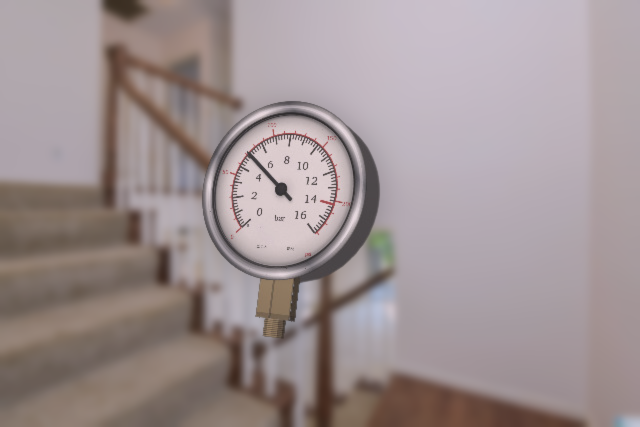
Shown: 5 bar
